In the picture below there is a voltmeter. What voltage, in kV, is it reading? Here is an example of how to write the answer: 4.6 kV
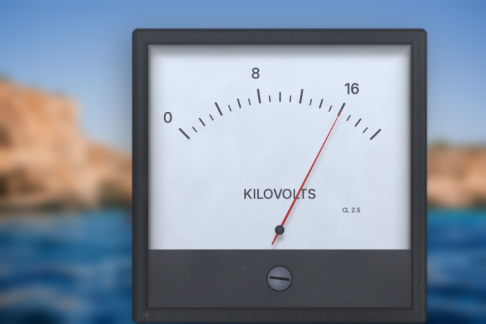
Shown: 16 kV
